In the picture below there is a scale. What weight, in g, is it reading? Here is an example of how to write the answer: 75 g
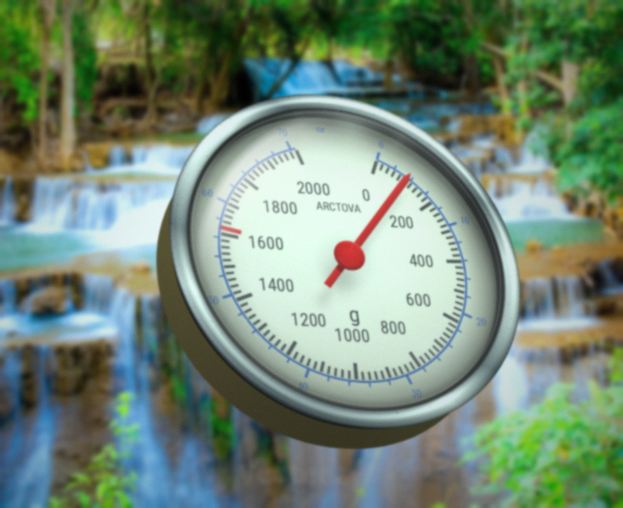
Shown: 100 g
